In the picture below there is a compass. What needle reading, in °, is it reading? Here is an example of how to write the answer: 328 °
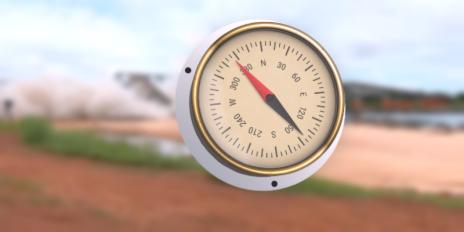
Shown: 325 °
